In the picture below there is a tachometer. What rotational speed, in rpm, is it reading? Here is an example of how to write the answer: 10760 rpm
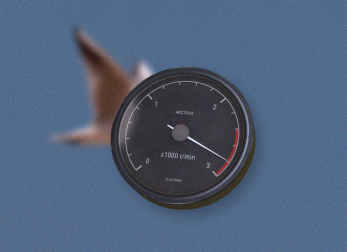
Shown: 2800 rpm
